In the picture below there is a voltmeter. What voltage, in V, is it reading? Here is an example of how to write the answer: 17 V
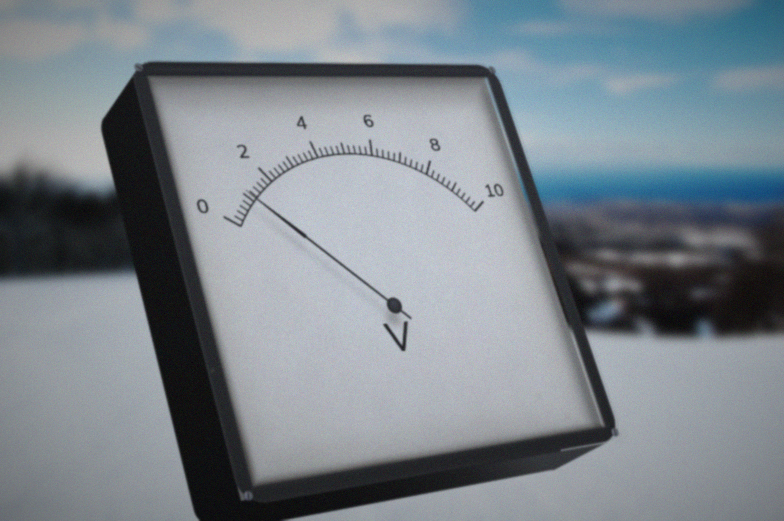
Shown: 1 V
